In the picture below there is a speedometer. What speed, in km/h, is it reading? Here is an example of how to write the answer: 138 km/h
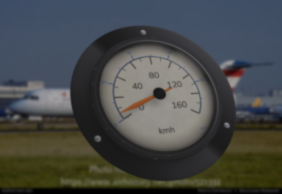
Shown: 5 km/h
